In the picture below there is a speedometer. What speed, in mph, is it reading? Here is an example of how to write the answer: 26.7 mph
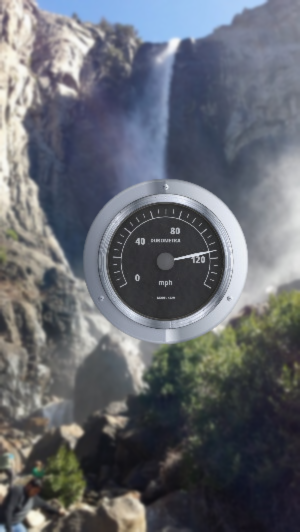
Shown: 115 mph
